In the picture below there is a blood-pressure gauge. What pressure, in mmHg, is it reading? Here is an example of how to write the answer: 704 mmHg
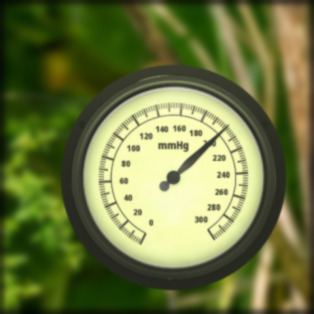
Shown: 200 mmHg
